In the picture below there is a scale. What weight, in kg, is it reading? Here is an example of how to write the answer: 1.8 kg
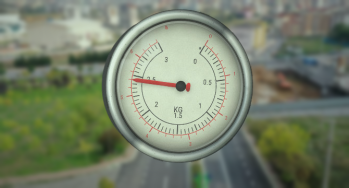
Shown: 2.45 kg
